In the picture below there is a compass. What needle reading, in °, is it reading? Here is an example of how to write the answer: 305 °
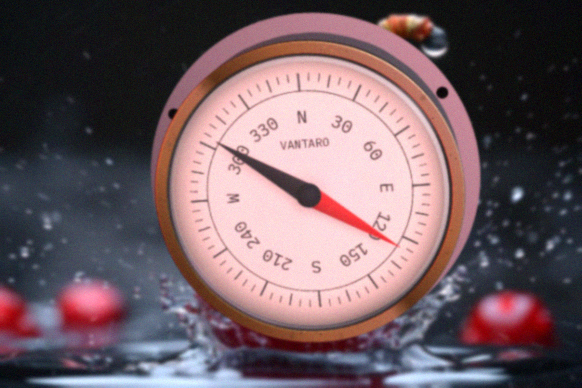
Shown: 125 °
